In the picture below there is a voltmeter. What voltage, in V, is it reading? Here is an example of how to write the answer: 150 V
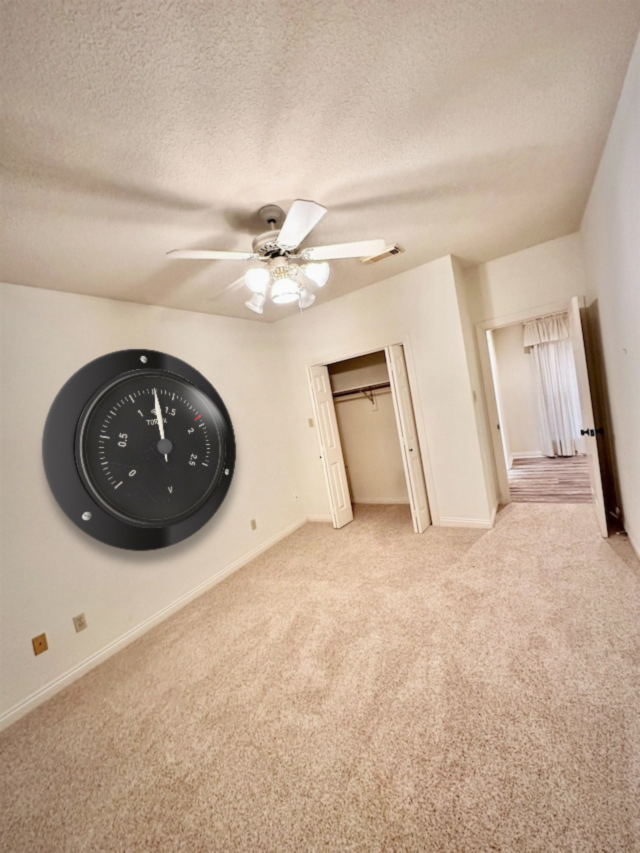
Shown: 1.25 V
